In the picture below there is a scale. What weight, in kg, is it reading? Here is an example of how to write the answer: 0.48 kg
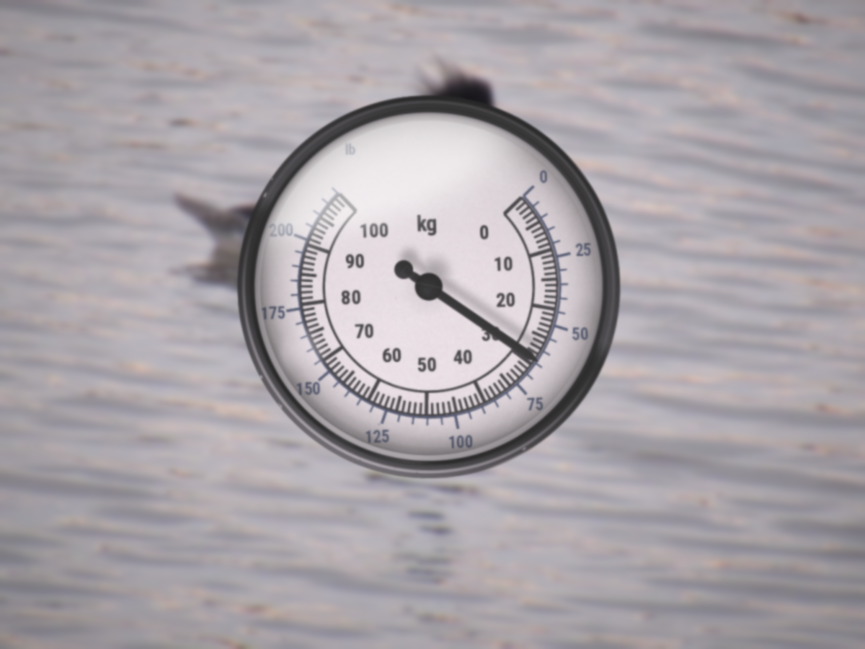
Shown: 29 kg
